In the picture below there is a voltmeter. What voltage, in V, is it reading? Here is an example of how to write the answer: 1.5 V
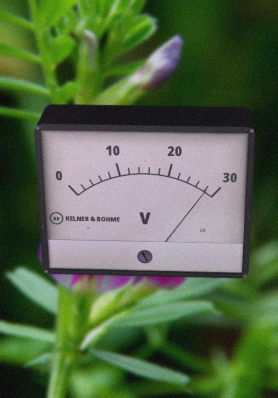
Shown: 28 V
